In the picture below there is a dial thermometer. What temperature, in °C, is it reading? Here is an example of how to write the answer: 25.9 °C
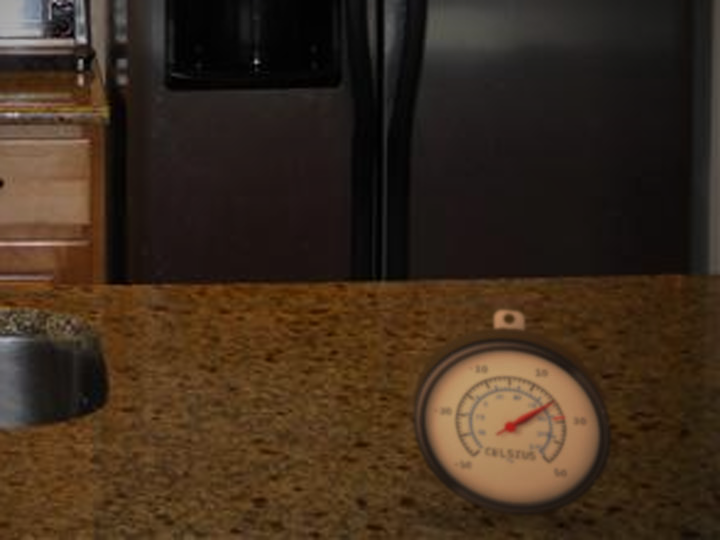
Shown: 20 °C
